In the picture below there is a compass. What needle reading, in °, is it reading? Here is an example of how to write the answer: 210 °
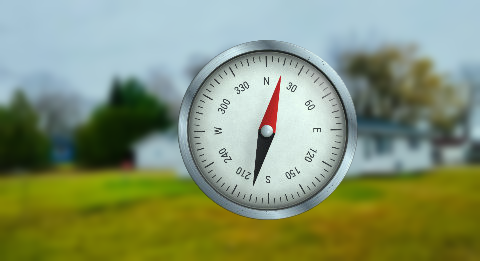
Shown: 15 °
